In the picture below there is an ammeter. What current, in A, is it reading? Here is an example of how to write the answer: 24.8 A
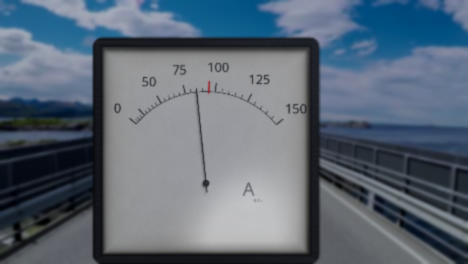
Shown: 85 A
